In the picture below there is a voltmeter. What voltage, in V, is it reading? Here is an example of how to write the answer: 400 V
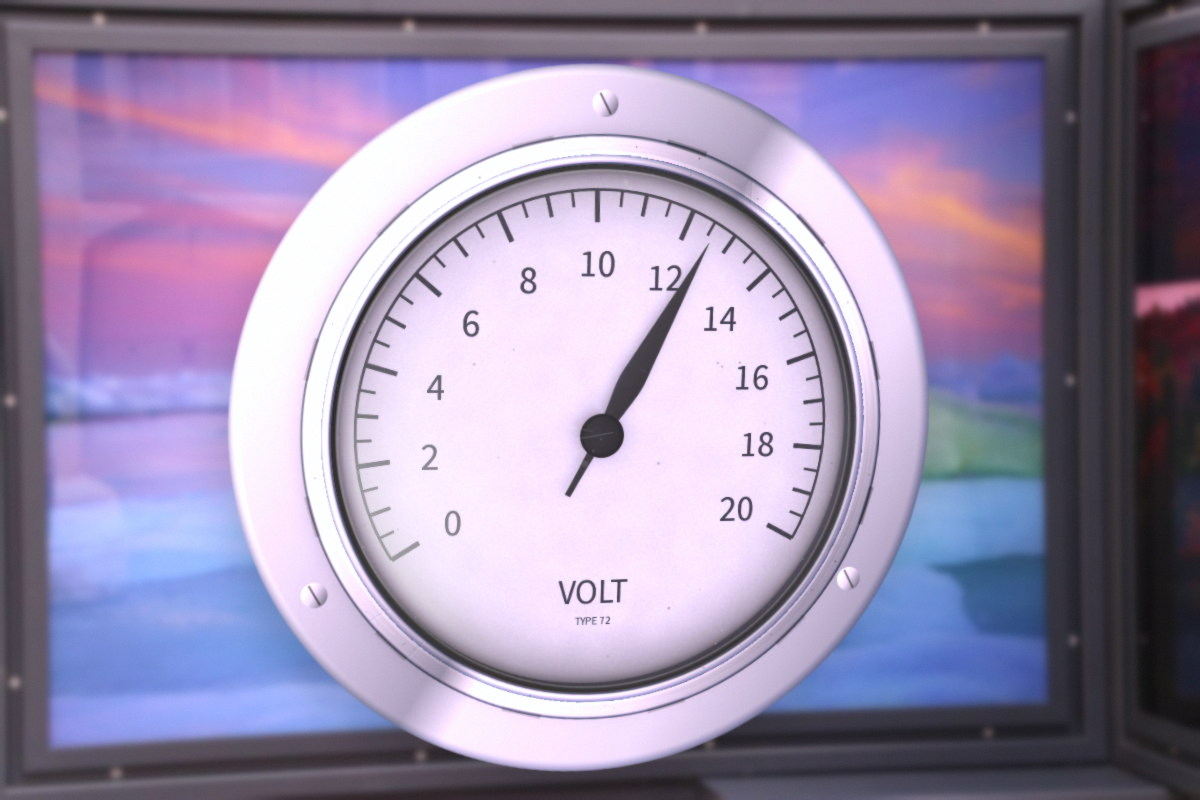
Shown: 12.5 V
